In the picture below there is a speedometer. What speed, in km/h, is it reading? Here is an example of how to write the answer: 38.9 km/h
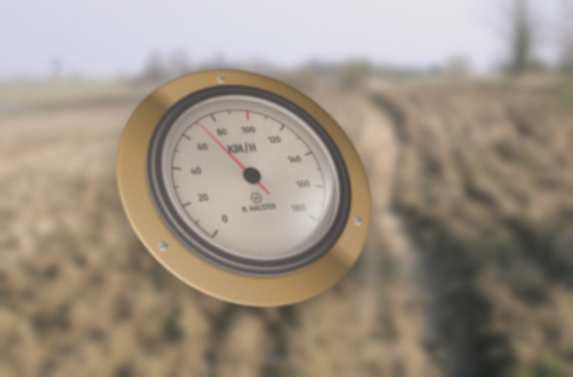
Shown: 70 km/h
